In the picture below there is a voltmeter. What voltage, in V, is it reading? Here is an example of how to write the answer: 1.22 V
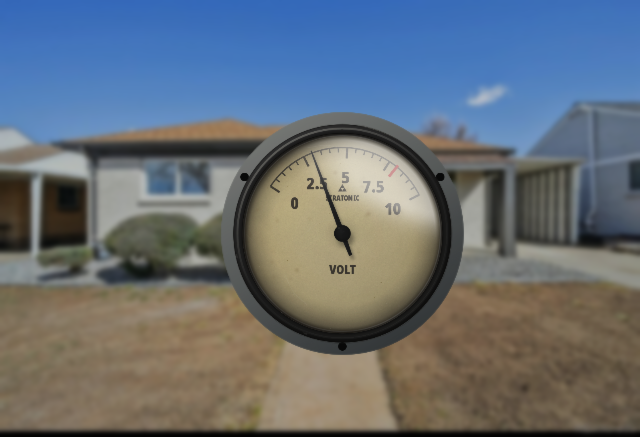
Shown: 3 V
